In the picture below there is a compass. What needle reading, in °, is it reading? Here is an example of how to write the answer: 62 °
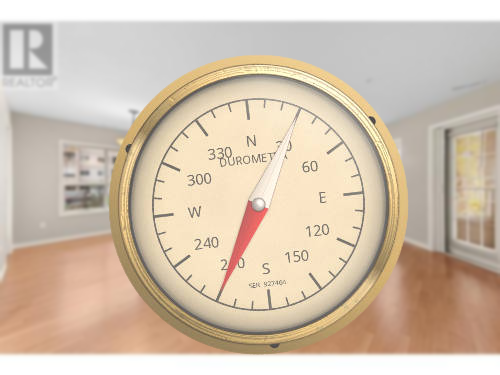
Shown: 210 °
